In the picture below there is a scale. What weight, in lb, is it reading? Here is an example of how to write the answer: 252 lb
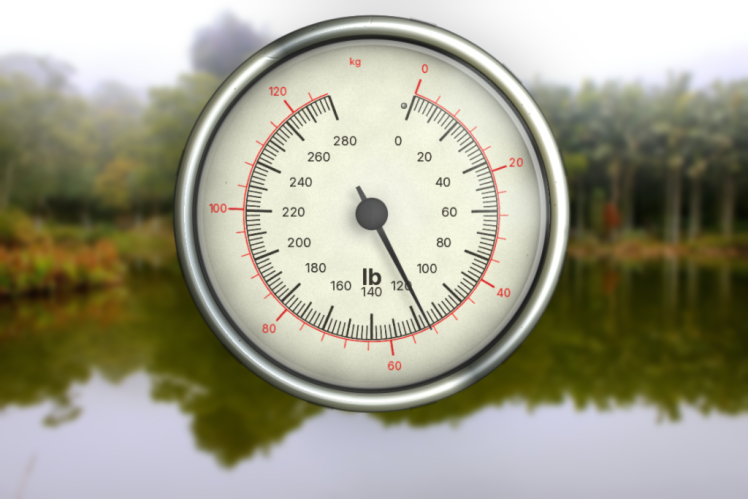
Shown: 116 lb
